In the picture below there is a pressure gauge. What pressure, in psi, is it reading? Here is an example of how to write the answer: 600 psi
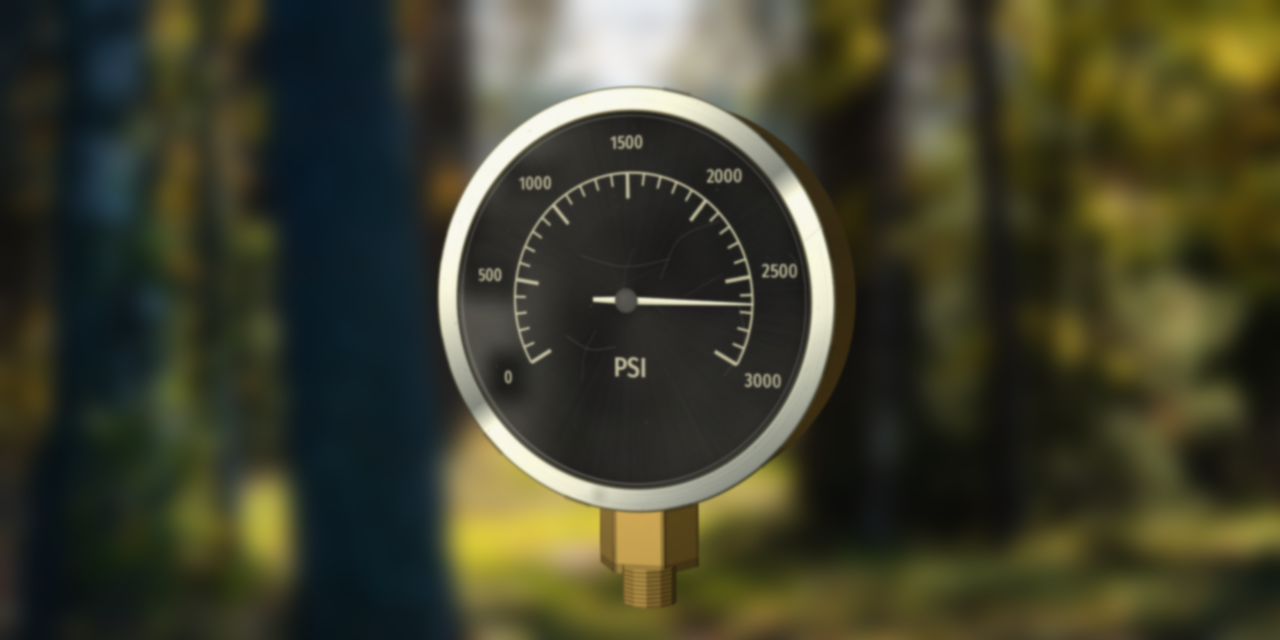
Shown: 2650 psi
